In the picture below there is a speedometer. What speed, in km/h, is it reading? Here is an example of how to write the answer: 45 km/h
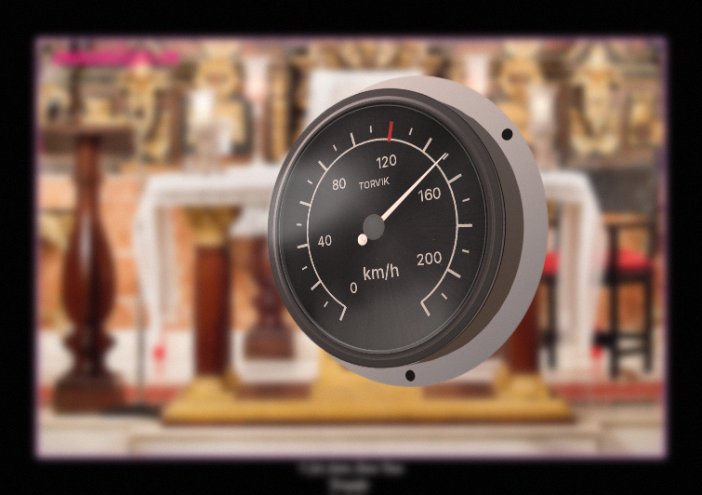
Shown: 150 km/h
